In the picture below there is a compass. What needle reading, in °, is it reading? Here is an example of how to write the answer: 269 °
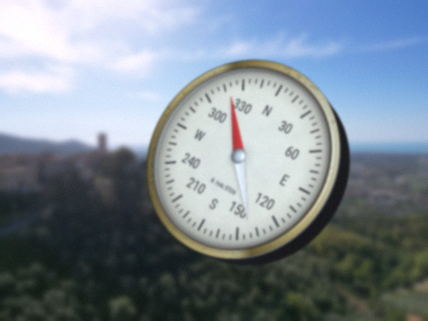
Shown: 320 °
